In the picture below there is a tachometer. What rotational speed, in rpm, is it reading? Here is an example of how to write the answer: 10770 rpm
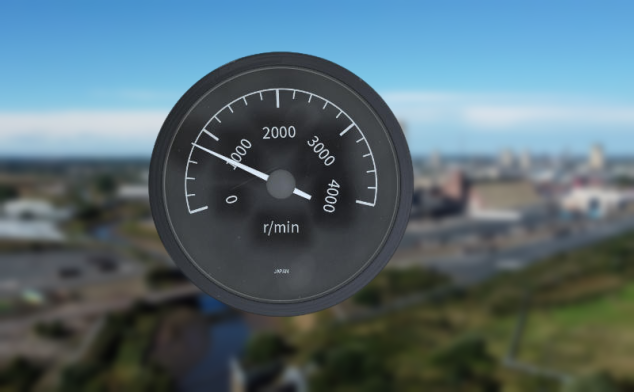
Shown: 800 rpm
